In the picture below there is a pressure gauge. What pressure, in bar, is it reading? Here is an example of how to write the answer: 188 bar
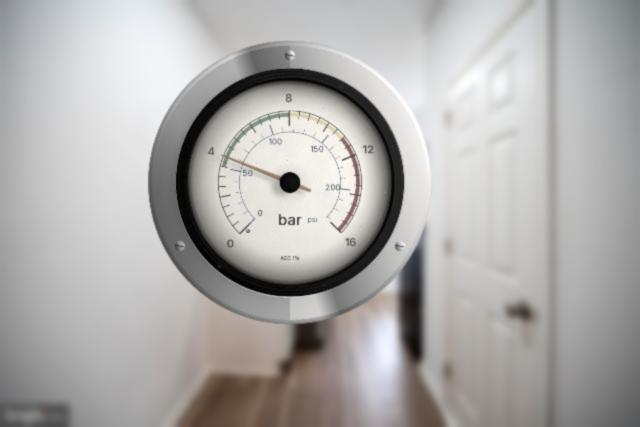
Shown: 4 bar
